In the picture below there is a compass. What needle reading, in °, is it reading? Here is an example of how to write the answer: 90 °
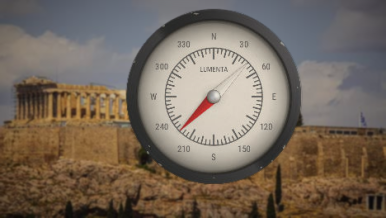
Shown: 225 °
